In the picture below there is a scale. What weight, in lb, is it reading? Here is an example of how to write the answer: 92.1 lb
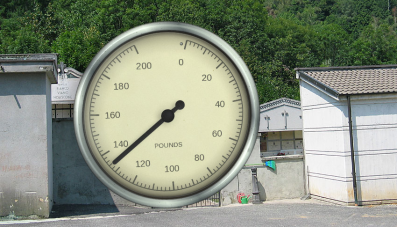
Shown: 134 lb
